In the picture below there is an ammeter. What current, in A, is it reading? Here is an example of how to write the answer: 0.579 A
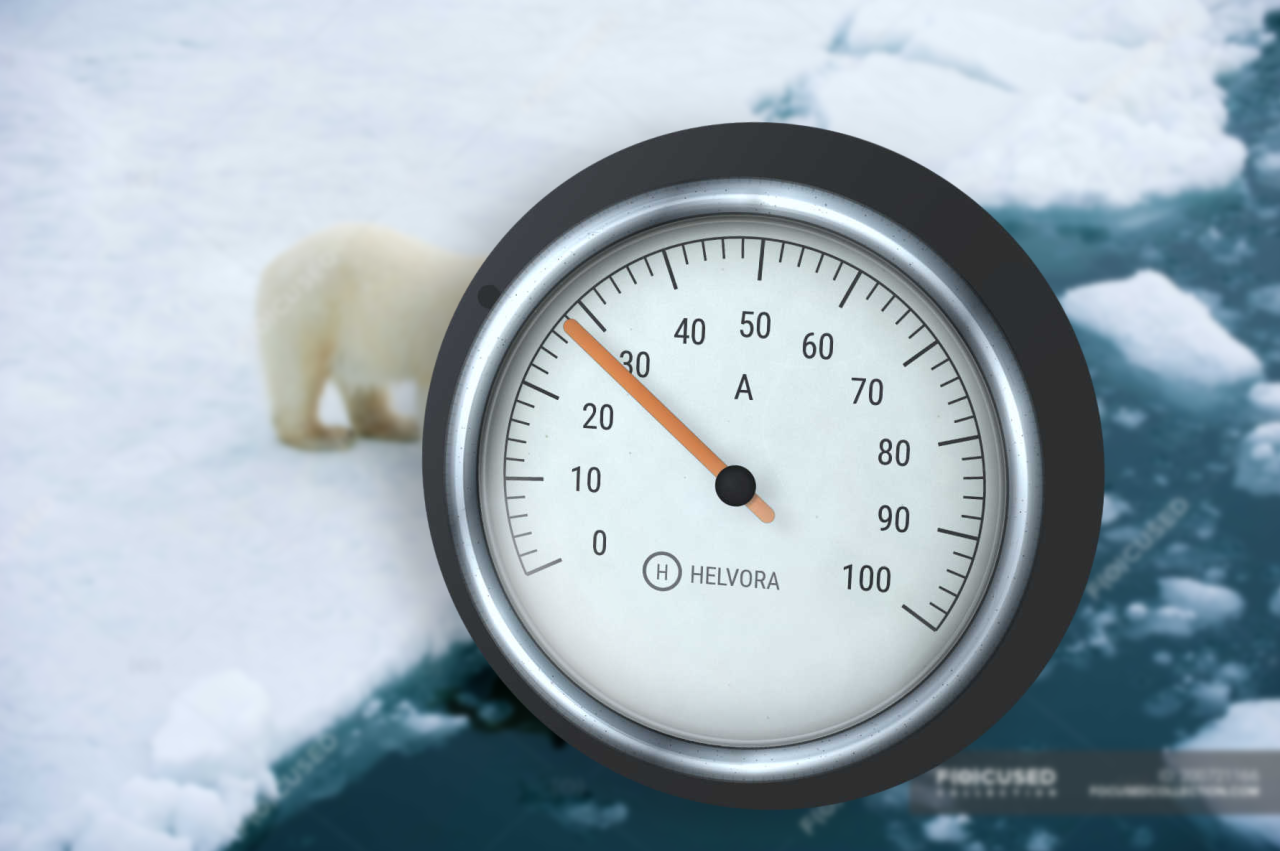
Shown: 28 A
